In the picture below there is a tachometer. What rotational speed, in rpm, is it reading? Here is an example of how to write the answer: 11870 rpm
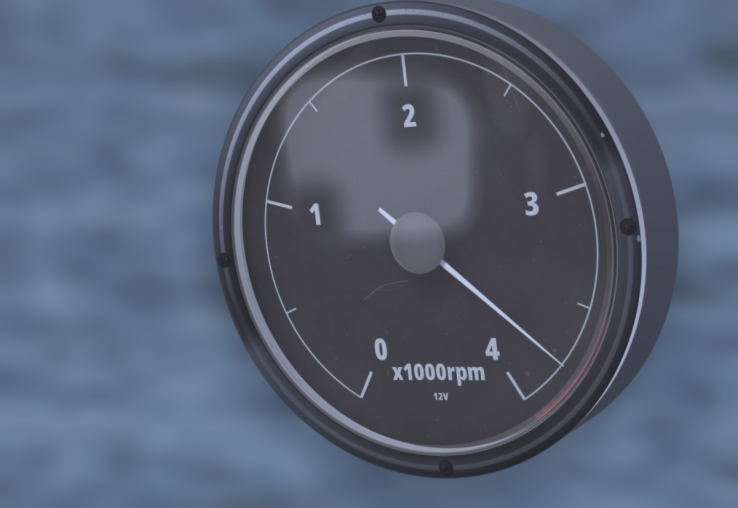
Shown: 3750 rpm
